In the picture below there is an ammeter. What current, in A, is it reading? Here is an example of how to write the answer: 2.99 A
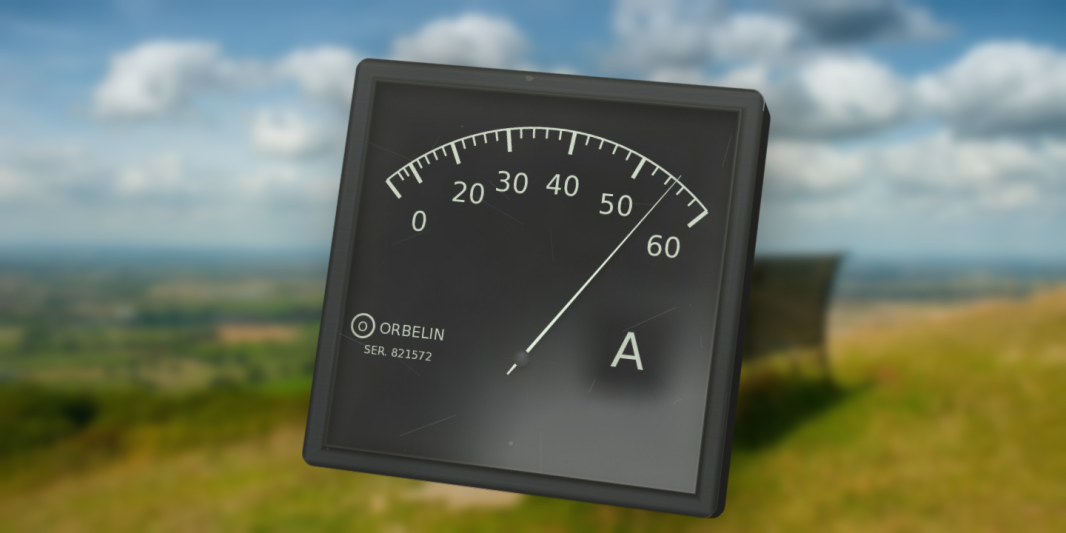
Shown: 55 A
